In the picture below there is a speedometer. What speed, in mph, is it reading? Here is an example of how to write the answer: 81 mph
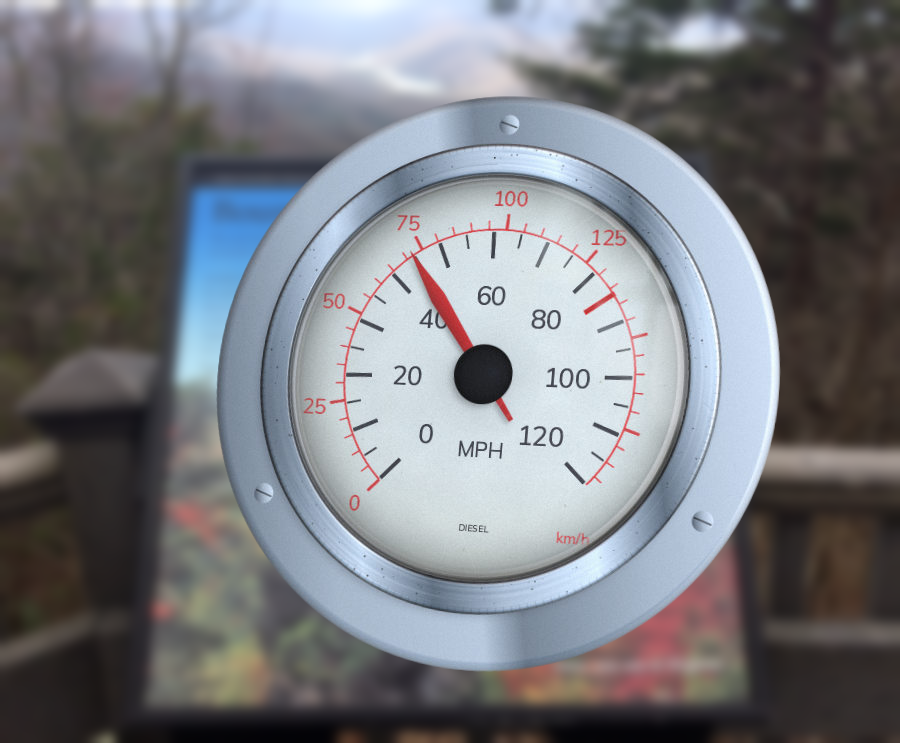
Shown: 45 mph
